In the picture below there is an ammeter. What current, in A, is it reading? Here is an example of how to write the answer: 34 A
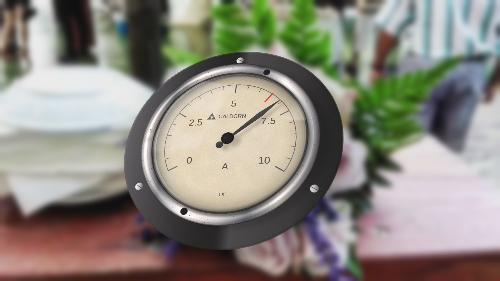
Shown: 7 A
